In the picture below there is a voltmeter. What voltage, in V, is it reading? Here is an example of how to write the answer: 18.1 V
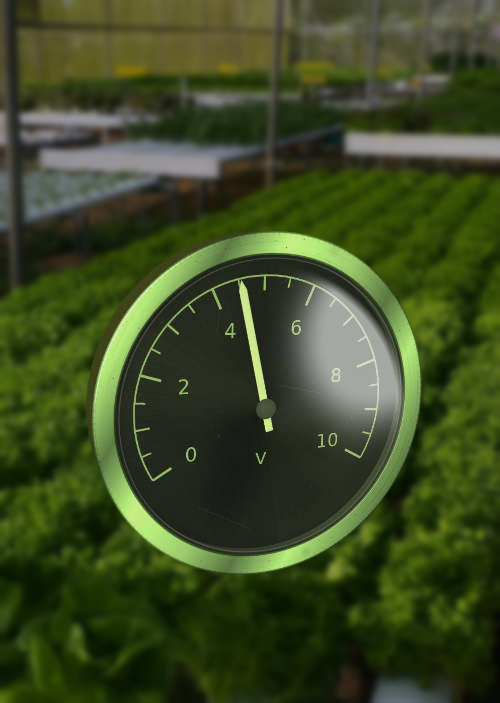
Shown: 4.5 V
